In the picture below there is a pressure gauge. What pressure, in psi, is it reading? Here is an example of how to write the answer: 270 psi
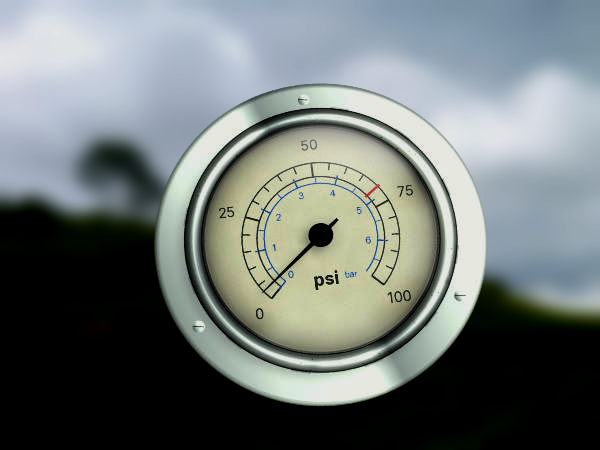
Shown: 2.5 psi
